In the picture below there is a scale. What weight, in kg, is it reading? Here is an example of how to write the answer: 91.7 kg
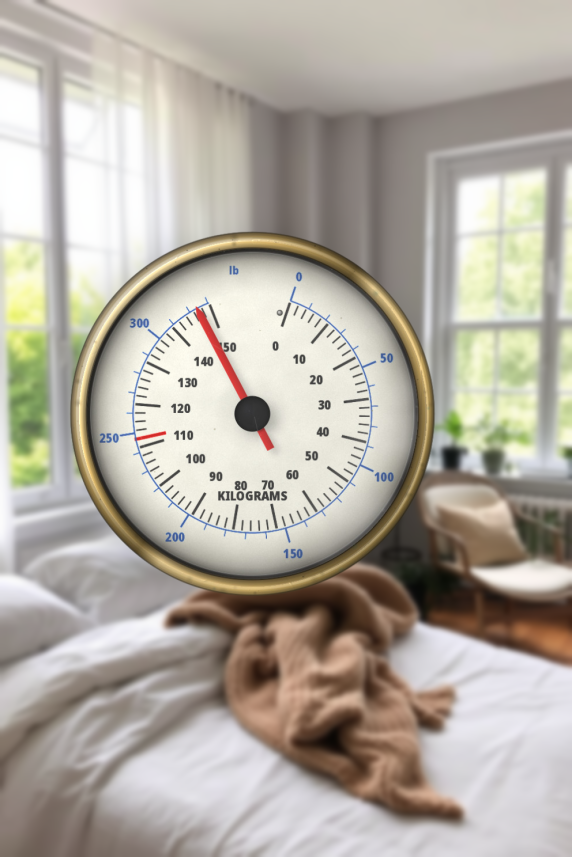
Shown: 147 kg
